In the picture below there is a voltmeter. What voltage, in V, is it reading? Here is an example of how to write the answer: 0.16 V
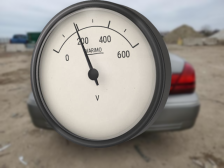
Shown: 200 V
